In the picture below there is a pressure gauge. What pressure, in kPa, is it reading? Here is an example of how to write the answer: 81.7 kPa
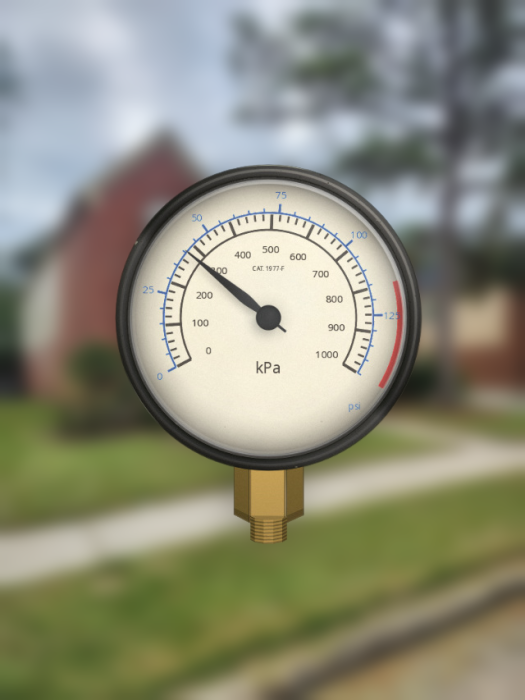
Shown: 280 kPa
